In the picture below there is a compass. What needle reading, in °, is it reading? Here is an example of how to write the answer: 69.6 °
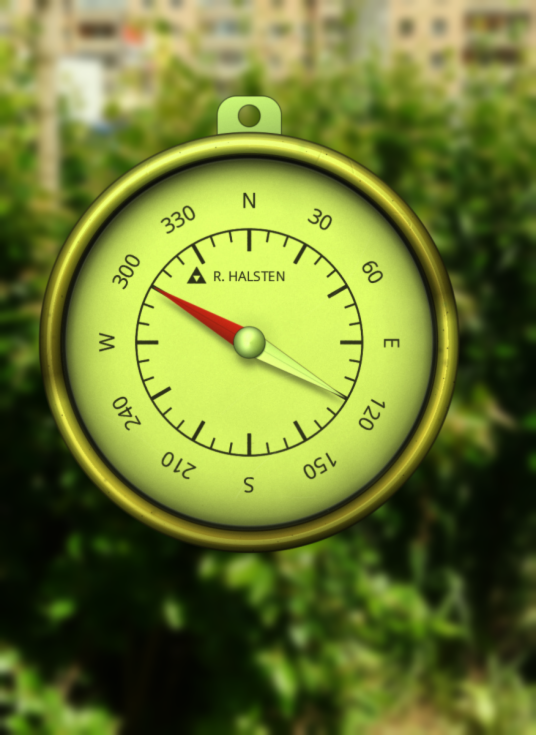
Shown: 300 °
